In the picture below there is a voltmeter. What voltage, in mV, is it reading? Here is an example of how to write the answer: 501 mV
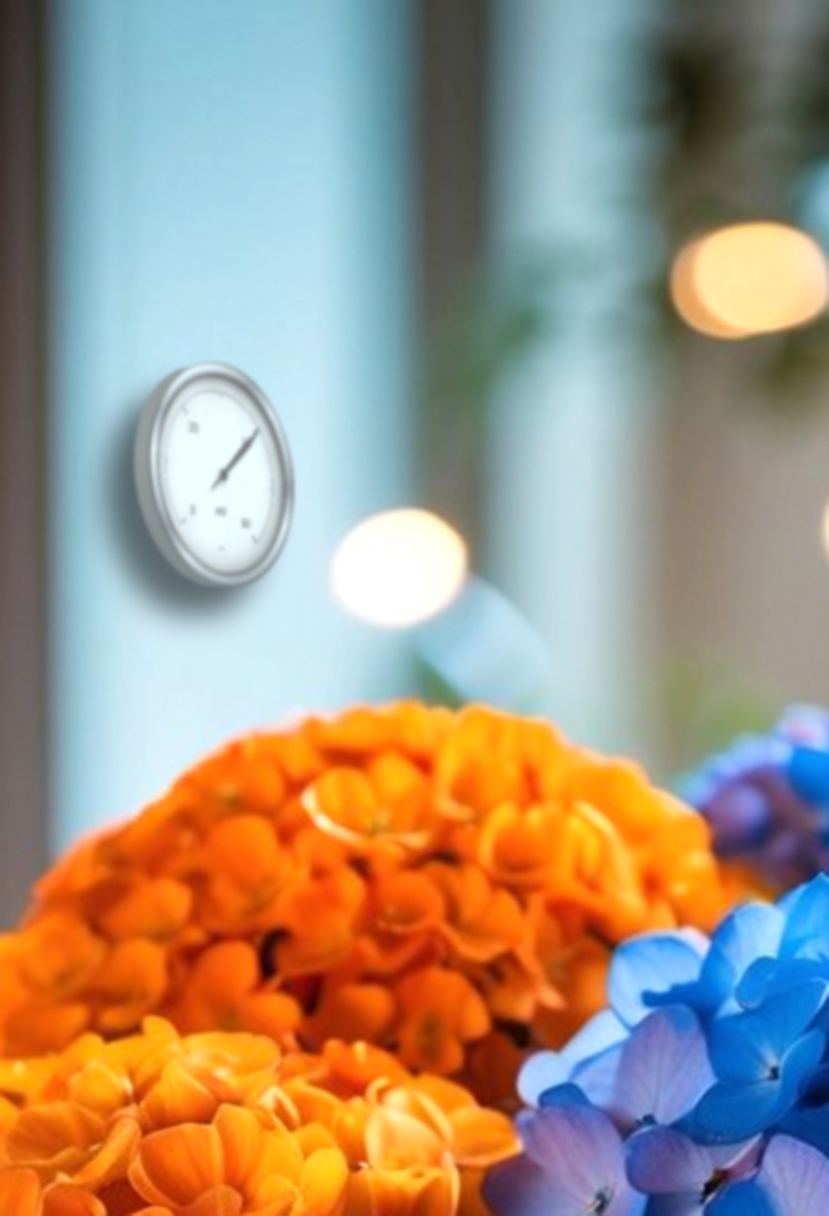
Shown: 40 mV
